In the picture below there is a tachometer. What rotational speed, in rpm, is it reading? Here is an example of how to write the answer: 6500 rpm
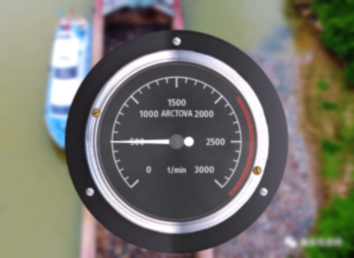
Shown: 500 rpm
